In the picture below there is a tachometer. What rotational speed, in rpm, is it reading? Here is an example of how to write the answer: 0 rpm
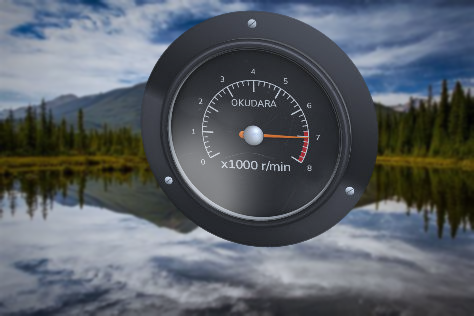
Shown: 7000 rpm
